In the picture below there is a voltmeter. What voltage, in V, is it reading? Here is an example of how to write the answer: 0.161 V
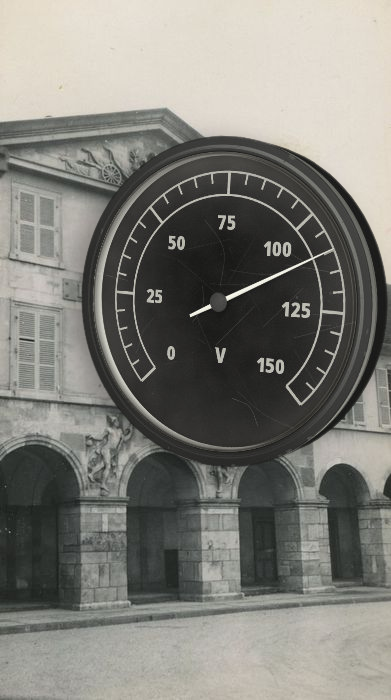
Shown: 110 V
